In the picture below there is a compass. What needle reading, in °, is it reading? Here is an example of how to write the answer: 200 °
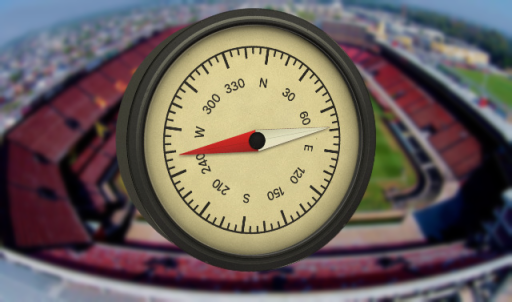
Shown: 252.5 °
